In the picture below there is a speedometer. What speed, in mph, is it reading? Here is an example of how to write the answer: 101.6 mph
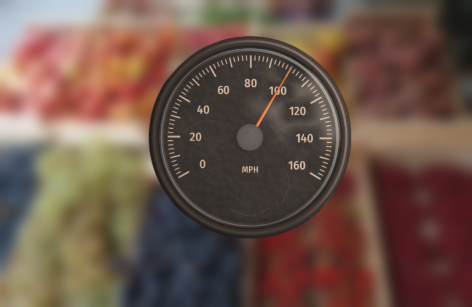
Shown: 100 mph
